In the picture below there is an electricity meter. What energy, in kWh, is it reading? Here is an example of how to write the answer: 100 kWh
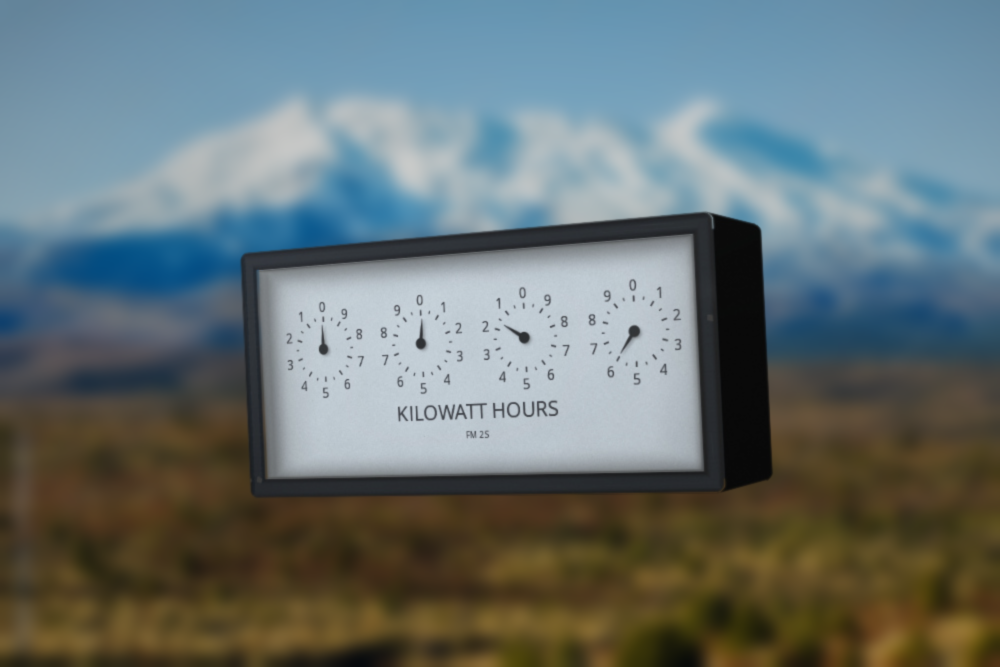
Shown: 16 kWh
